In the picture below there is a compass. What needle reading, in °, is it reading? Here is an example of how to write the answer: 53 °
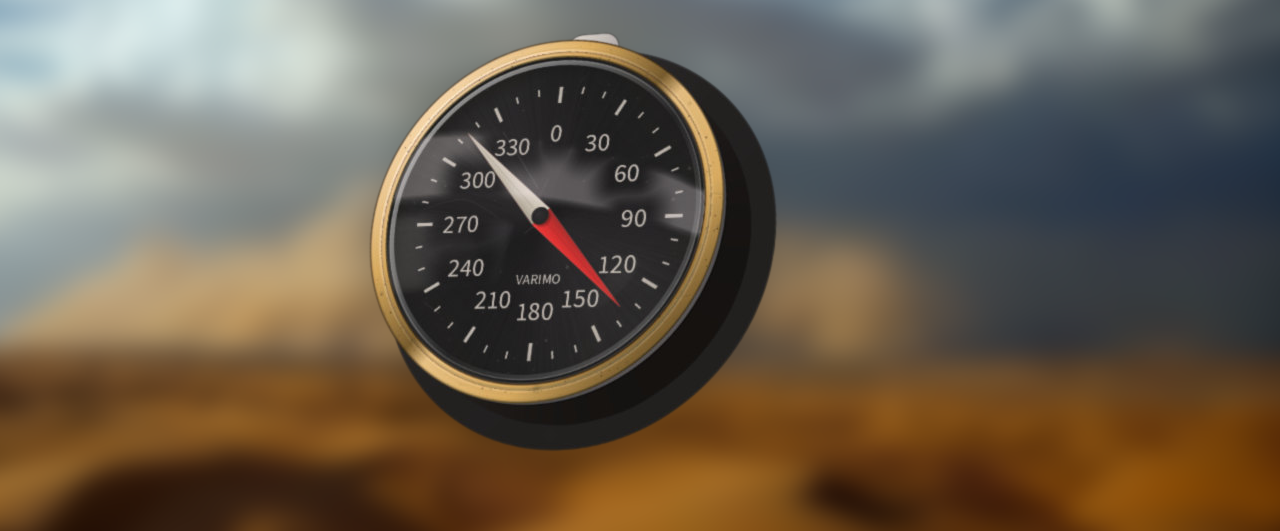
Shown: 135 °
